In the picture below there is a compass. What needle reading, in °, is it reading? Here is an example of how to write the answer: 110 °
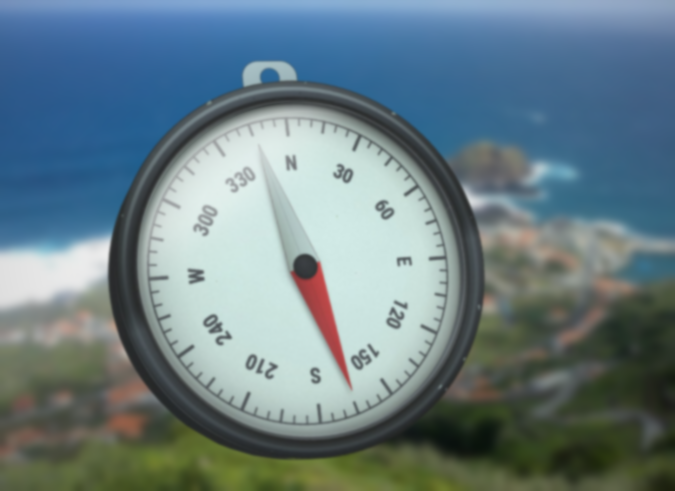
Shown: 165 °
